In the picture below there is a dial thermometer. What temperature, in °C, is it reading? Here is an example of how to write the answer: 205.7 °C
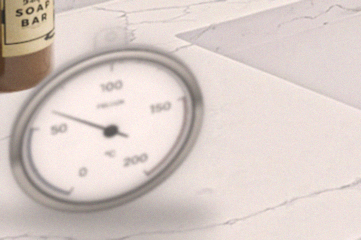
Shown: 62.5 °C
